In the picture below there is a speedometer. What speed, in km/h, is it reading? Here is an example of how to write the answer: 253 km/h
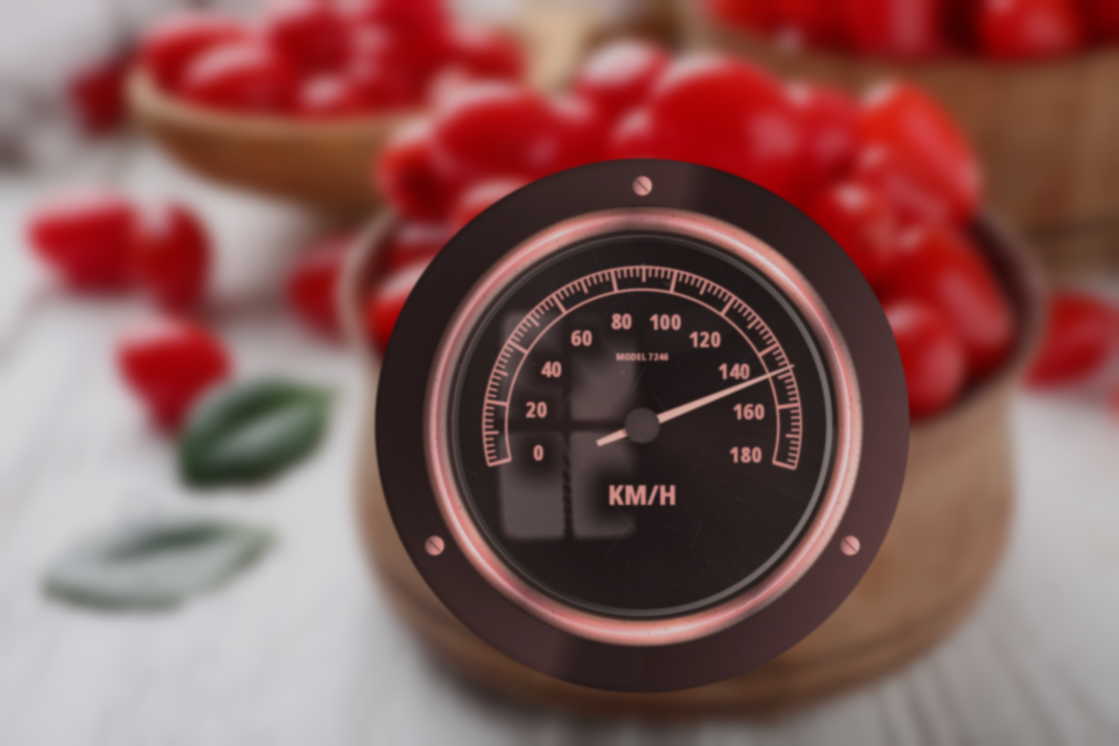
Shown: 148 km/h
